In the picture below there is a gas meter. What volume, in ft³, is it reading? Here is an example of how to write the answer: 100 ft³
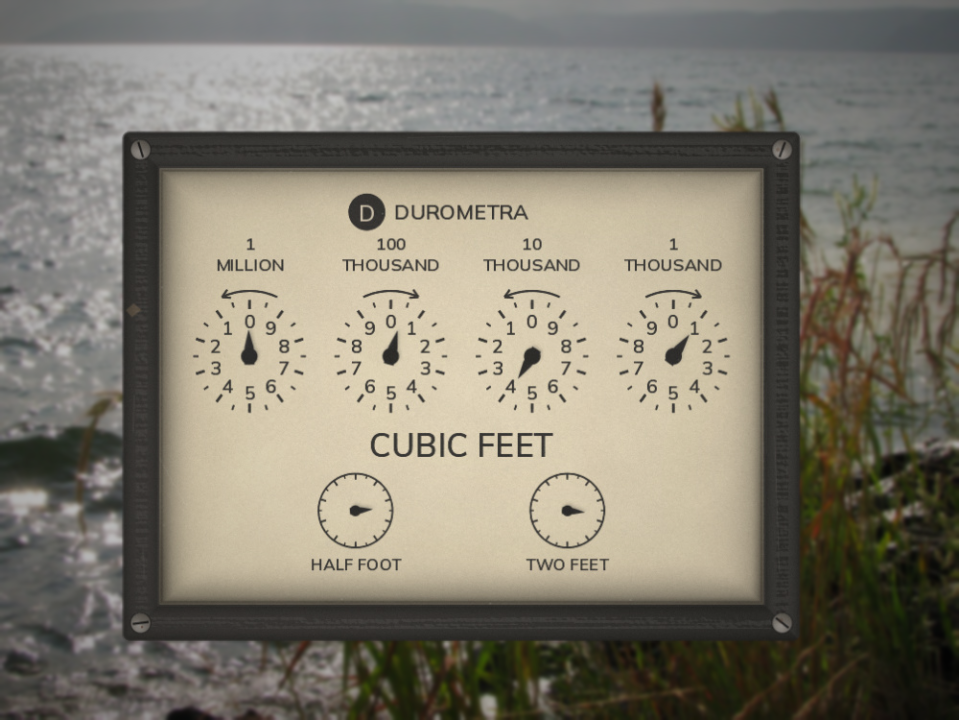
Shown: 4100 ft³
